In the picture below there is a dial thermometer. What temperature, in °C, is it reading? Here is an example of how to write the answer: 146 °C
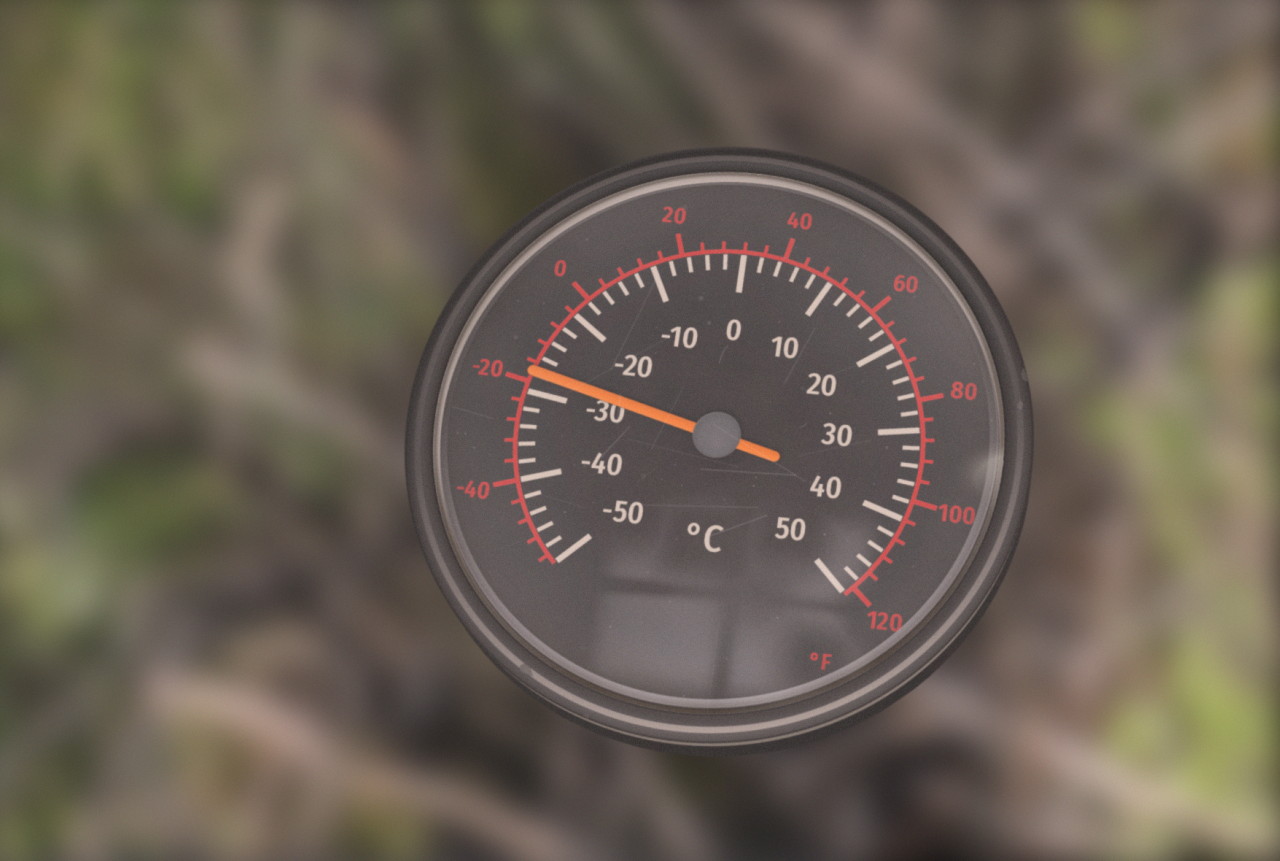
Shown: -28 °C
